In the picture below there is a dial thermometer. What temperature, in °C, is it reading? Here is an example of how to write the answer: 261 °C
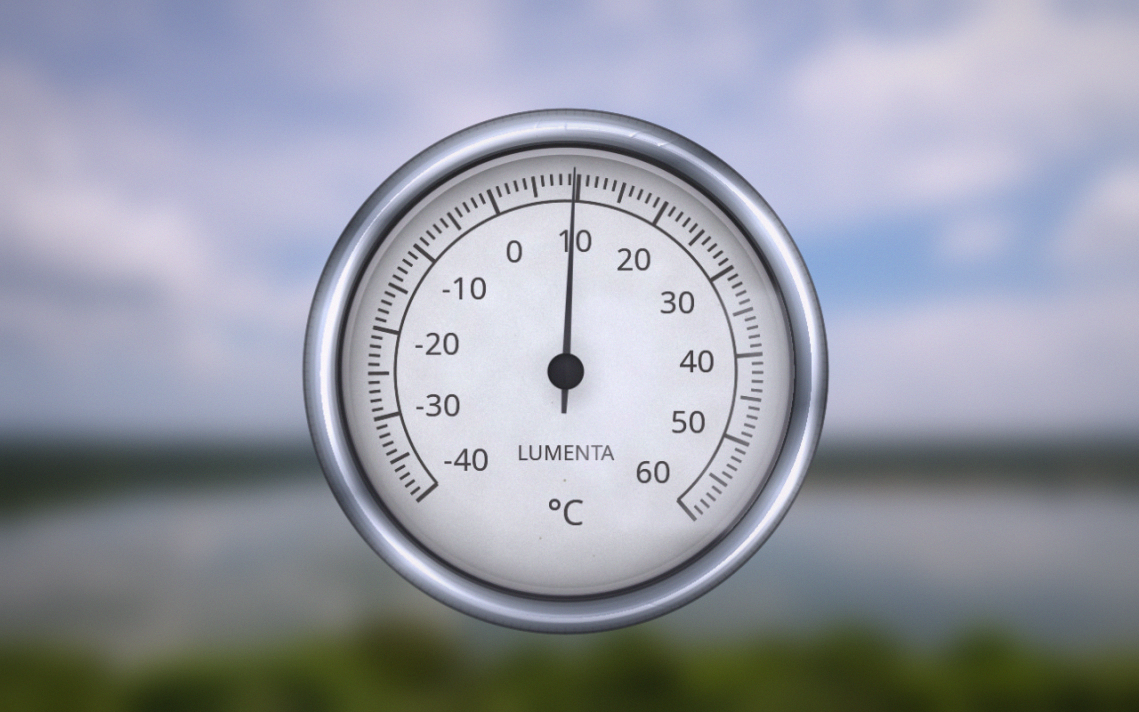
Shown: 9.5 °C
